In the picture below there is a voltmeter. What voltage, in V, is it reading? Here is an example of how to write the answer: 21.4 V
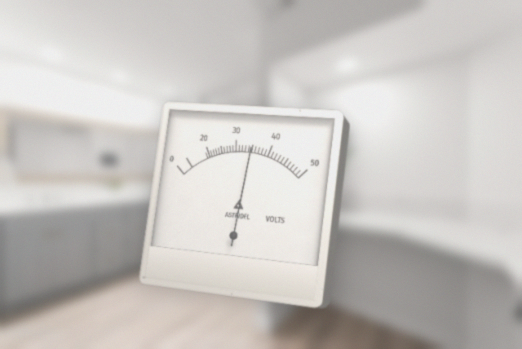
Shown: 35 V
